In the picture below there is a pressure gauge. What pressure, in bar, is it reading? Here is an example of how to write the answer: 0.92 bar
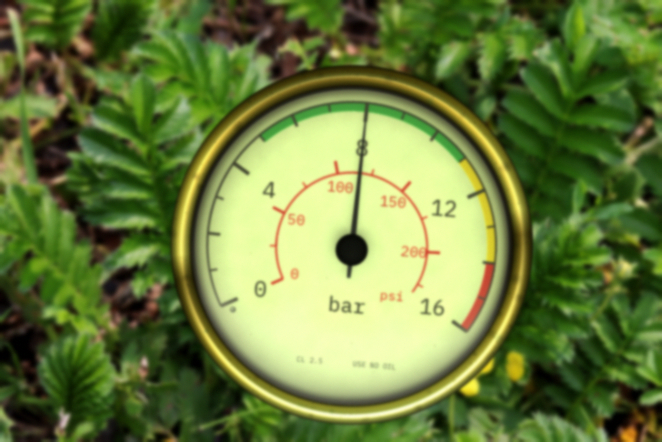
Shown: 8 bar
